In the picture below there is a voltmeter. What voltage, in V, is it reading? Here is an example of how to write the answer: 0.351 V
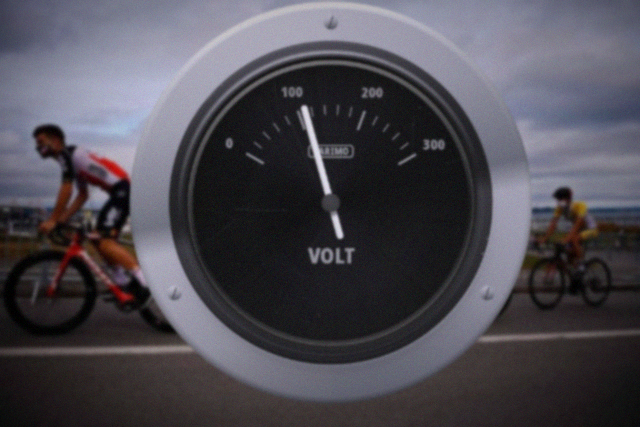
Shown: 110 V
